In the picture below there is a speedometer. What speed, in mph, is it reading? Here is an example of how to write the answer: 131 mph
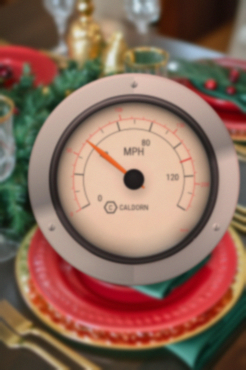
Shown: 40 mph
